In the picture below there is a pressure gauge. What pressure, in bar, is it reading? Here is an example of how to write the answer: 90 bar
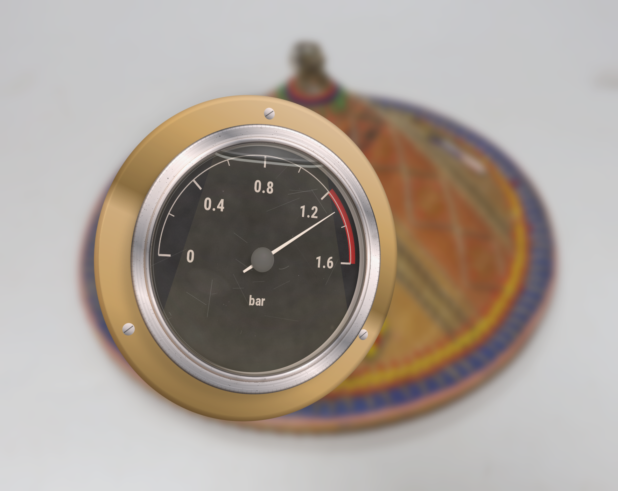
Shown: 1.3 bar
